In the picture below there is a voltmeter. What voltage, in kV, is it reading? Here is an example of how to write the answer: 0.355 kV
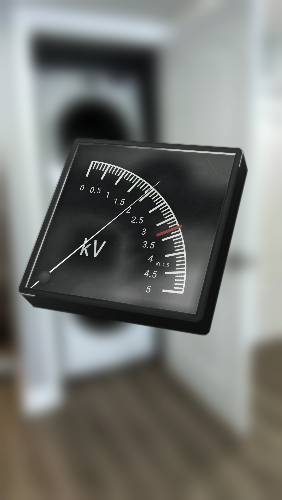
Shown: 2 kV
